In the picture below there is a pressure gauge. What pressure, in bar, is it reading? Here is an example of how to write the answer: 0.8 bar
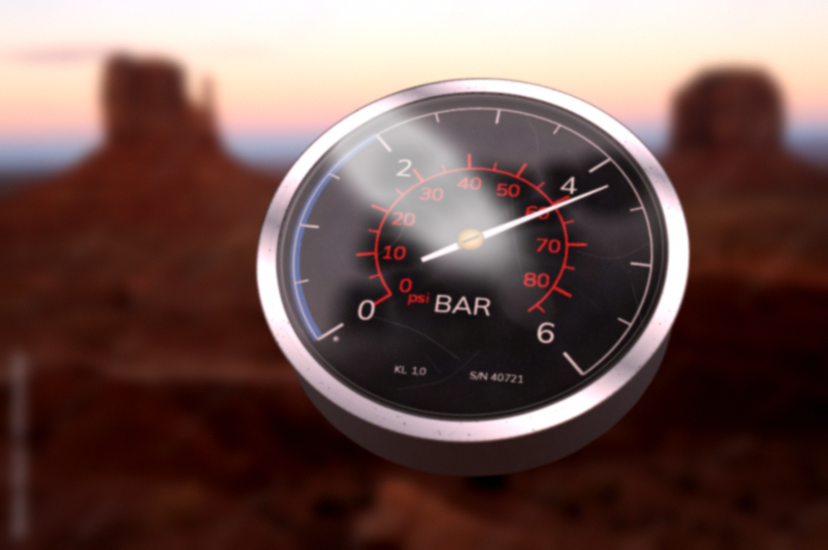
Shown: 4.25 bar
